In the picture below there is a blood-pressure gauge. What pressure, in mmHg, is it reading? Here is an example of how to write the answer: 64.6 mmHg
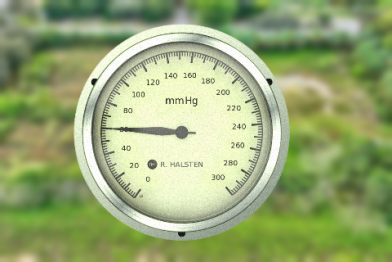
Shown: 60 mmHg
